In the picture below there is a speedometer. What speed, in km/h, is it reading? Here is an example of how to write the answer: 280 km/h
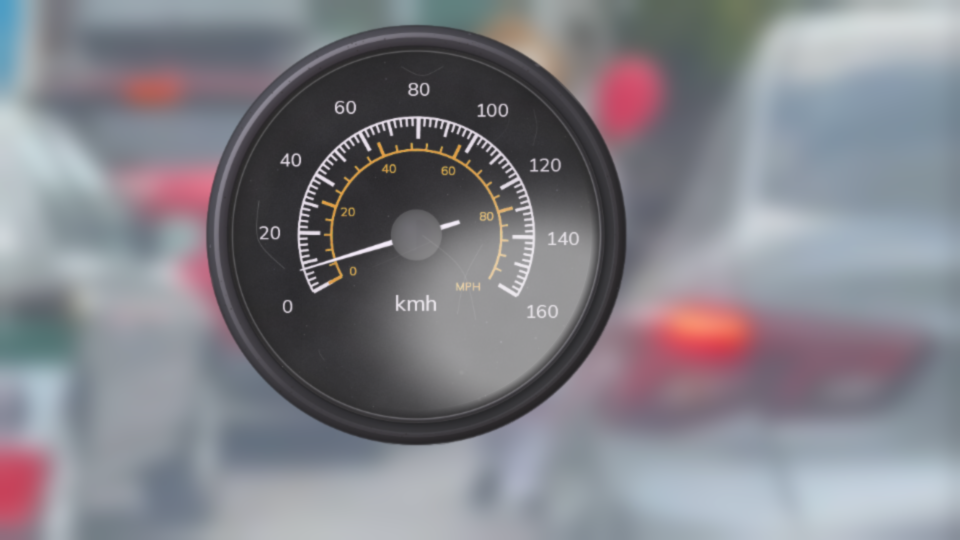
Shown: 8 km/h
